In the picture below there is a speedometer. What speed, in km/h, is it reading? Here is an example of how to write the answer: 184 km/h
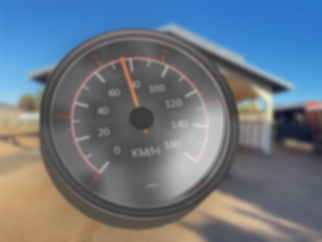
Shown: 75 km/h
